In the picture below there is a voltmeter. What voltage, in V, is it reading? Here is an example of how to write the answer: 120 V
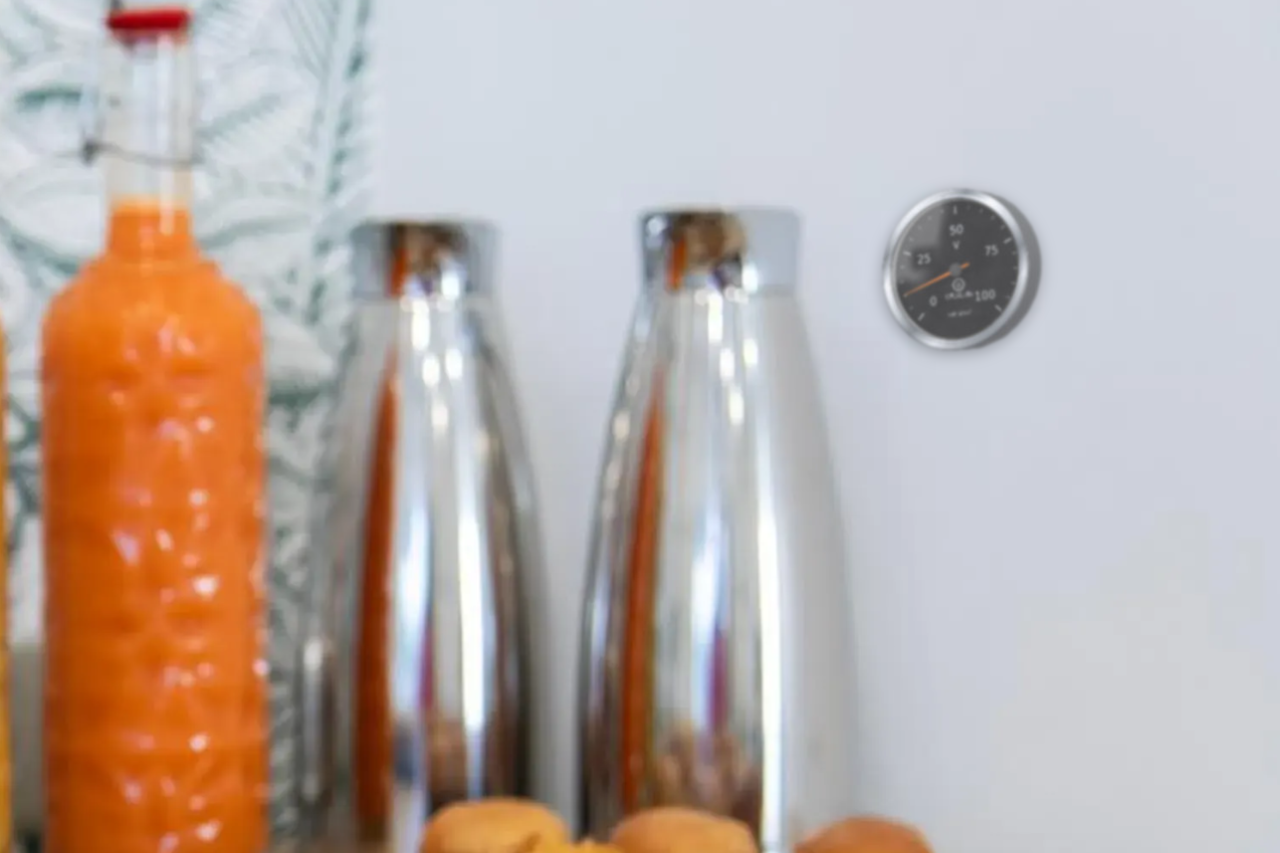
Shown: 10 V
